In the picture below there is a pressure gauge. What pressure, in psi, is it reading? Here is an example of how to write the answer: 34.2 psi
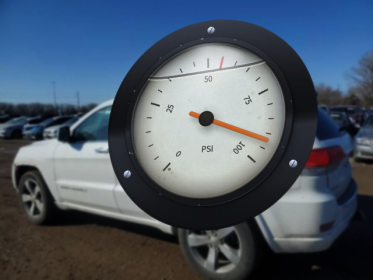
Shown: 92.5 psi
